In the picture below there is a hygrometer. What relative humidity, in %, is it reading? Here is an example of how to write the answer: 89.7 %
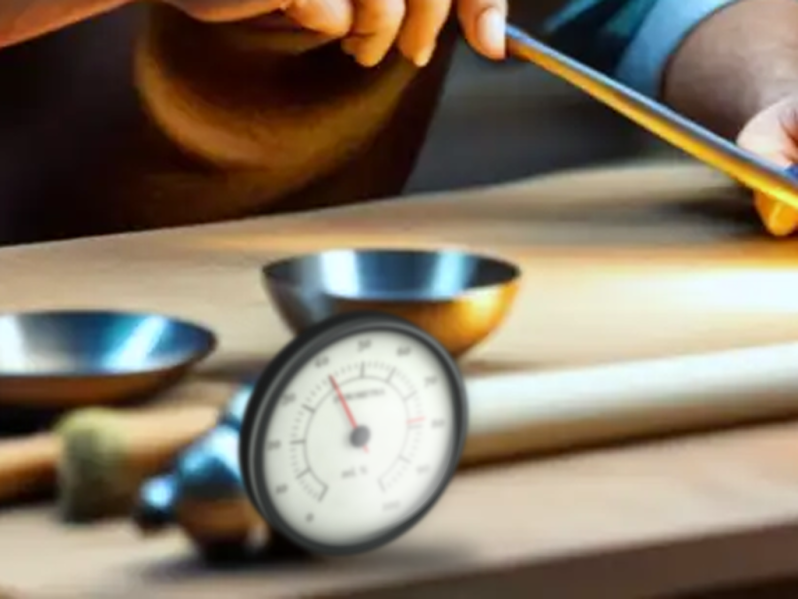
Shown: 40 %
